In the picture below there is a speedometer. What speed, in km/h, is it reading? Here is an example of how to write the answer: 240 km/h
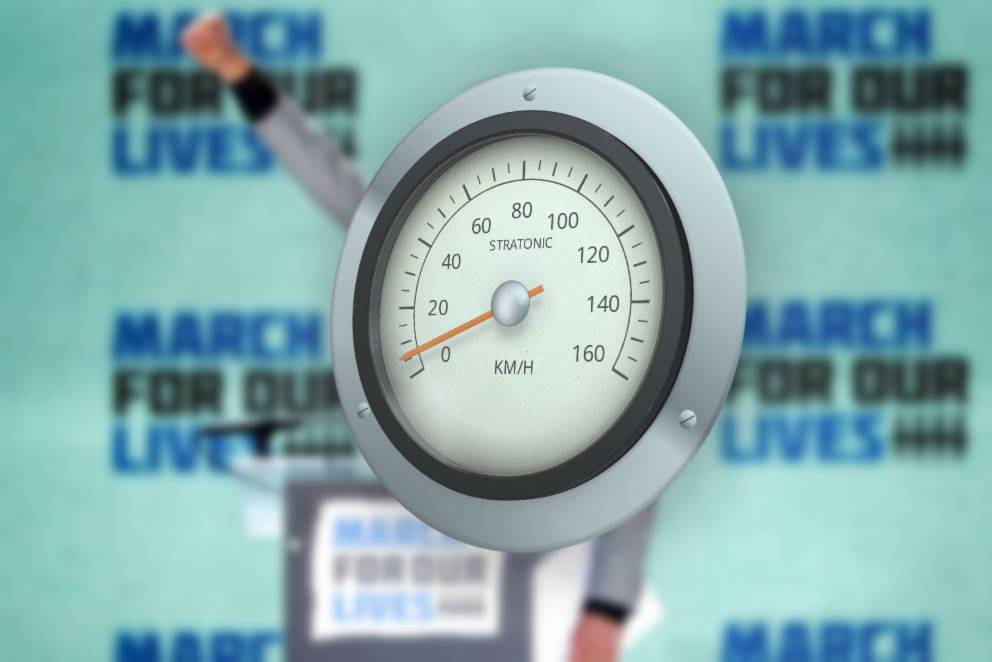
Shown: 5 km/h
